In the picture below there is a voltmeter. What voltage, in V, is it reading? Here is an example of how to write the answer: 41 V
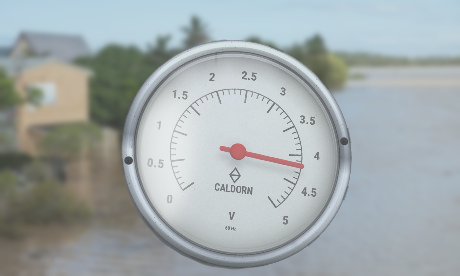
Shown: 4.2 V
